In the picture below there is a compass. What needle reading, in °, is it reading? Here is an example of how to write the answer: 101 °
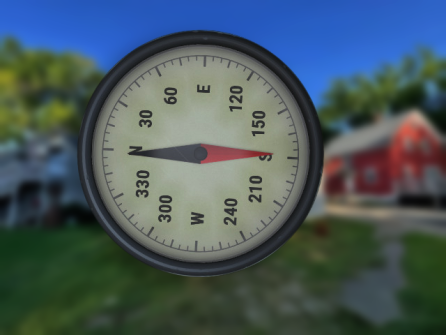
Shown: 177.5 °
